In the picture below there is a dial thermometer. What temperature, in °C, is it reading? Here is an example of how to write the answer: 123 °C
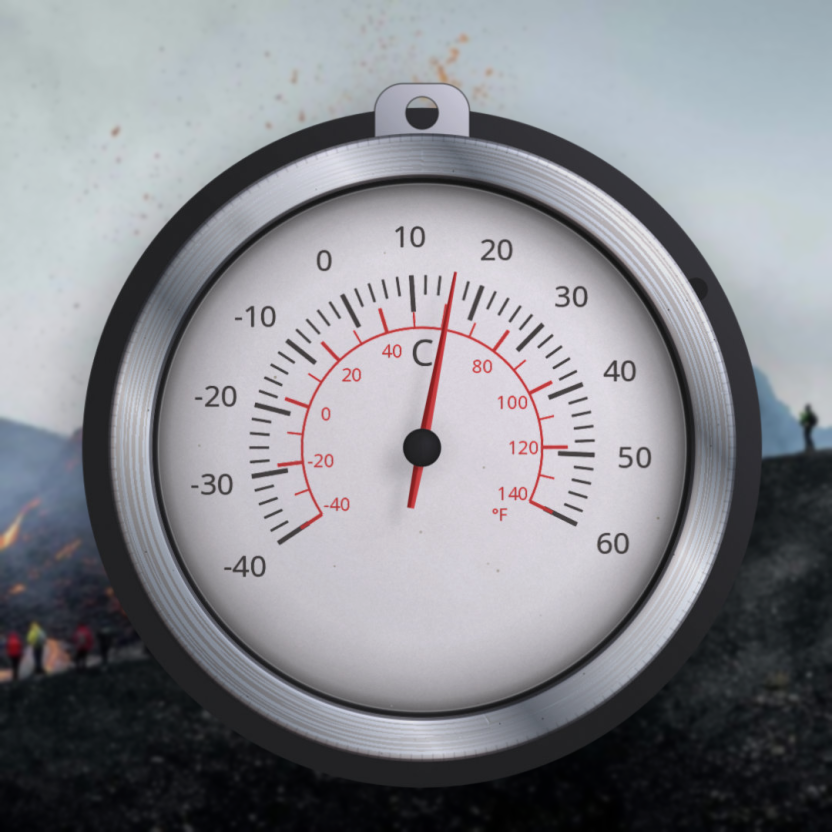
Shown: 16 °C
